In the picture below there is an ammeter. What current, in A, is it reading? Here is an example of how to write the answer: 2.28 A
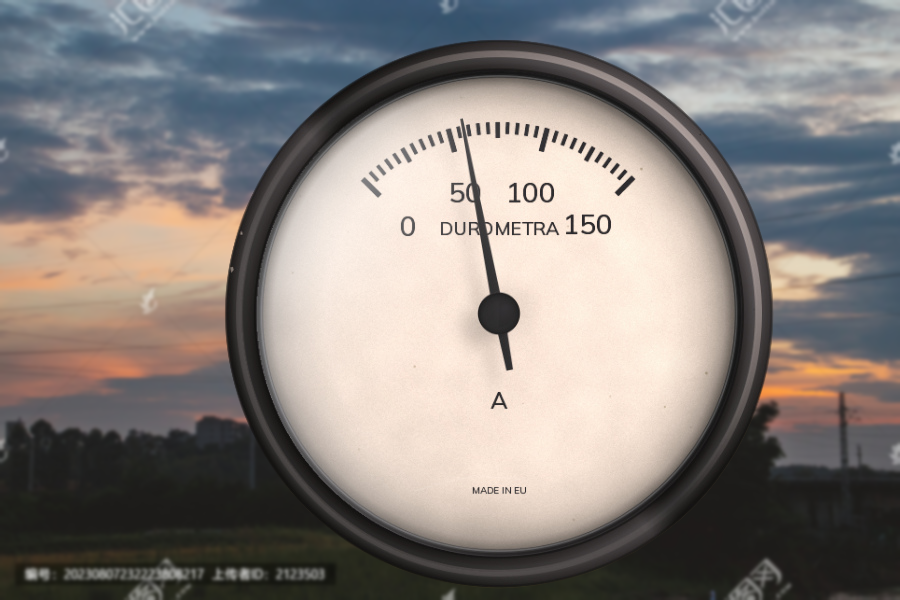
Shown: 57.5 A
